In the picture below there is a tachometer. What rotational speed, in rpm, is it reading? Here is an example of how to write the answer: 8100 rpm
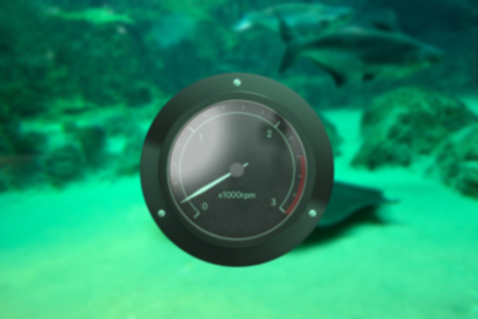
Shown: 200 rpm
